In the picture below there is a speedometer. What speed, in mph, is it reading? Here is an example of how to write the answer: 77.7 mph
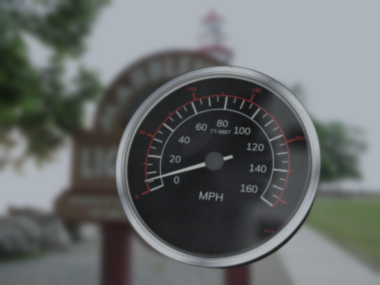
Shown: 5 mph
